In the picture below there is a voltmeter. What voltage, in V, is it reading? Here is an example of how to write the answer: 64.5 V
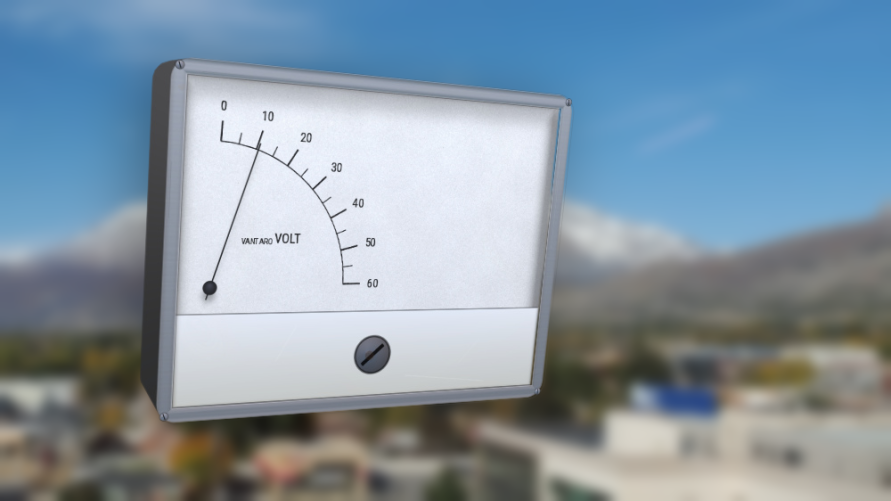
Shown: 10 V
